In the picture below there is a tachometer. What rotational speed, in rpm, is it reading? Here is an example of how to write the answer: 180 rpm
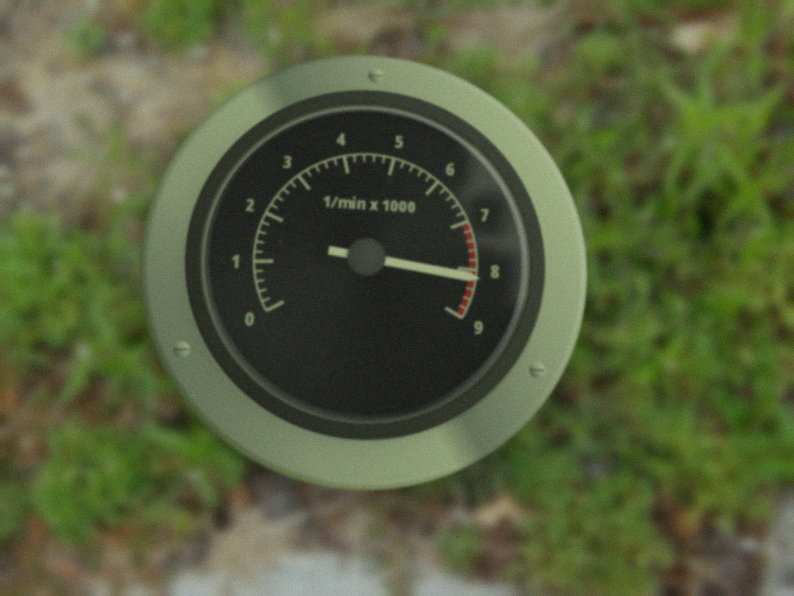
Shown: 8200 rpm
